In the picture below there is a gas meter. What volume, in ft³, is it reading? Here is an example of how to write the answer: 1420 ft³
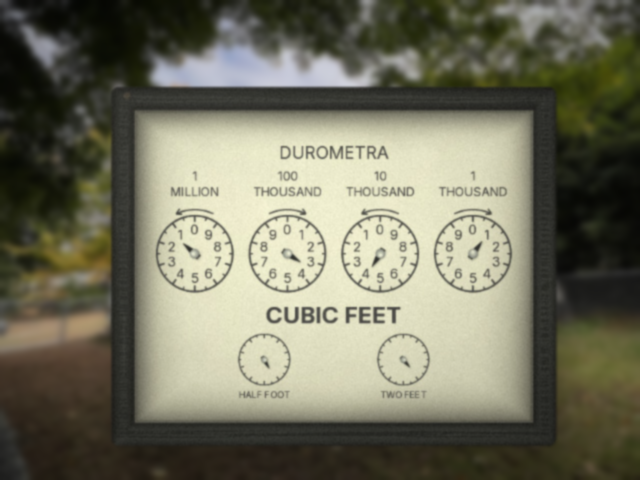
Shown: 134100 ft³
